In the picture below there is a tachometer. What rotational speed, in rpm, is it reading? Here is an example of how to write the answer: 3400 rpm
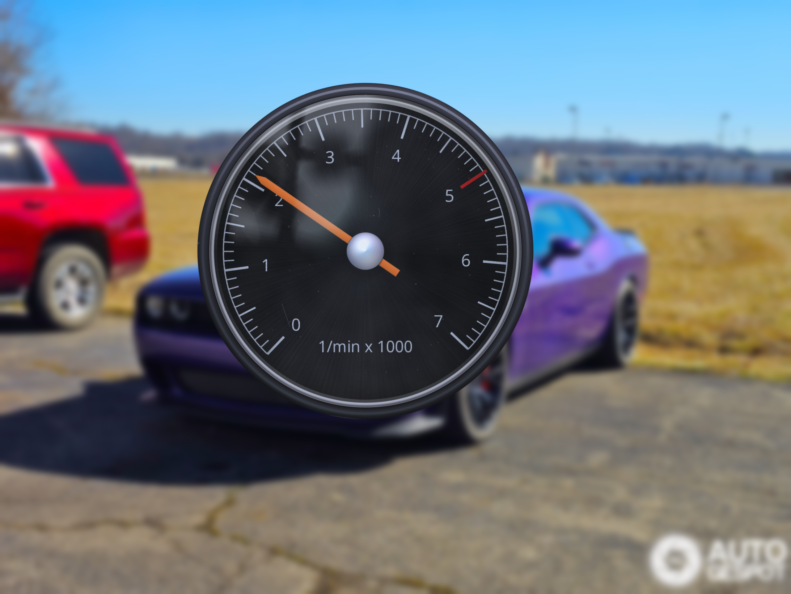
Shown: 2100 rpm
